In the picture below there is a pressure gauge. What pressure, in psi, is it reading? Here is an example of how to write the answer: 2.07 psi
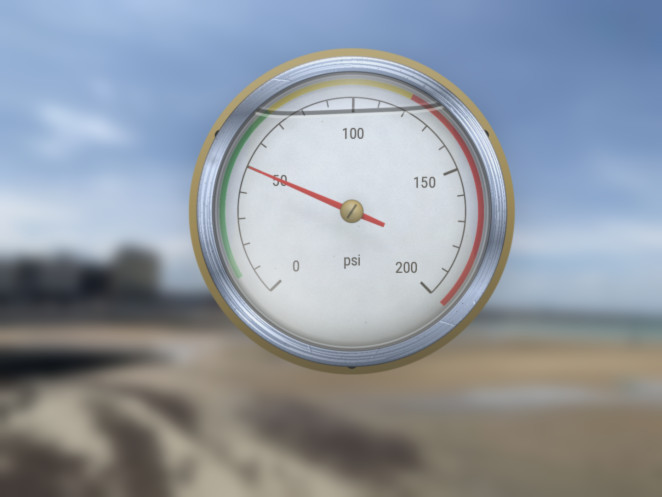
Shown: 50 psi
